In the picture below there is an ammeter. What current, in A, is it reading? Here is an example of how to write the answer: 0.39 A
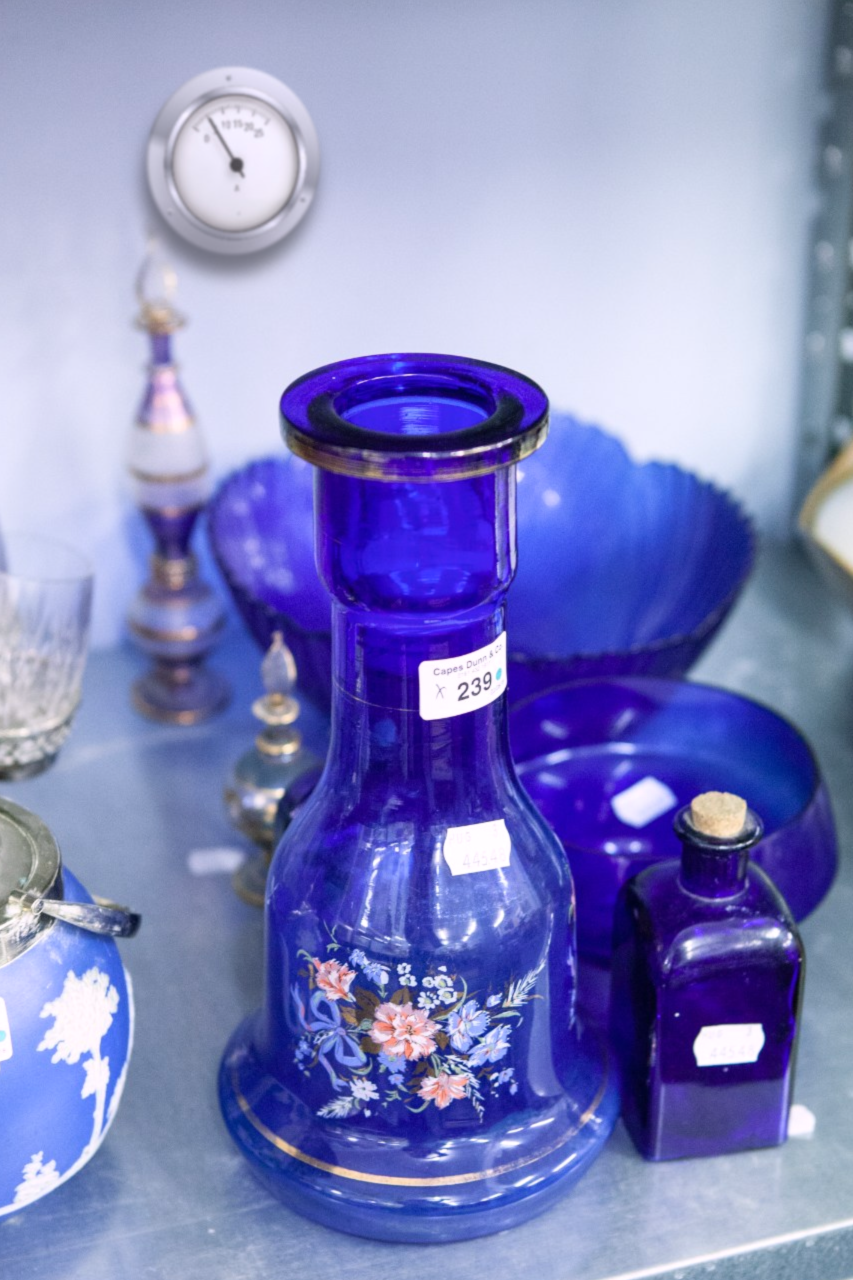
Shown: 5 A
